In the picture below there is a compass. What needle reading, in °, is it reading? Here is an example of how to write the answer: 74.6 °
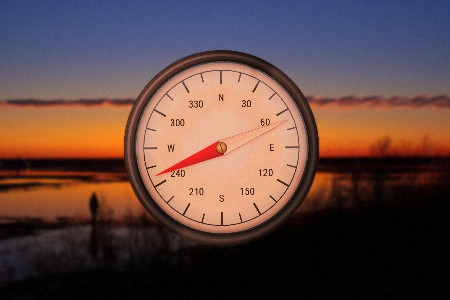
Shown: 247.5 °
